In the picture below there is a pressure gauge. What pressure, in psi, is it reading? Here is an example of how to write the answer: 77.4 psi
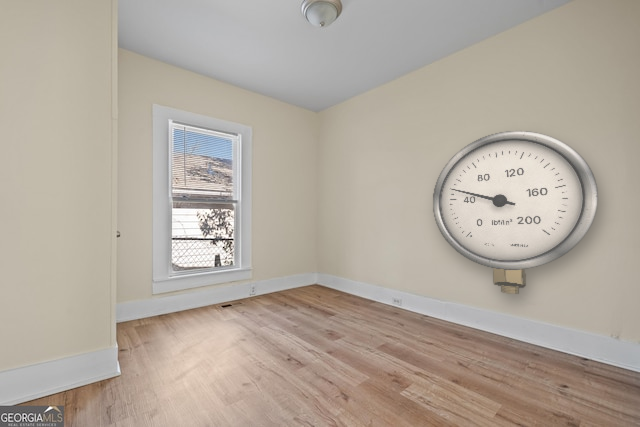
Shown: 50 psi
